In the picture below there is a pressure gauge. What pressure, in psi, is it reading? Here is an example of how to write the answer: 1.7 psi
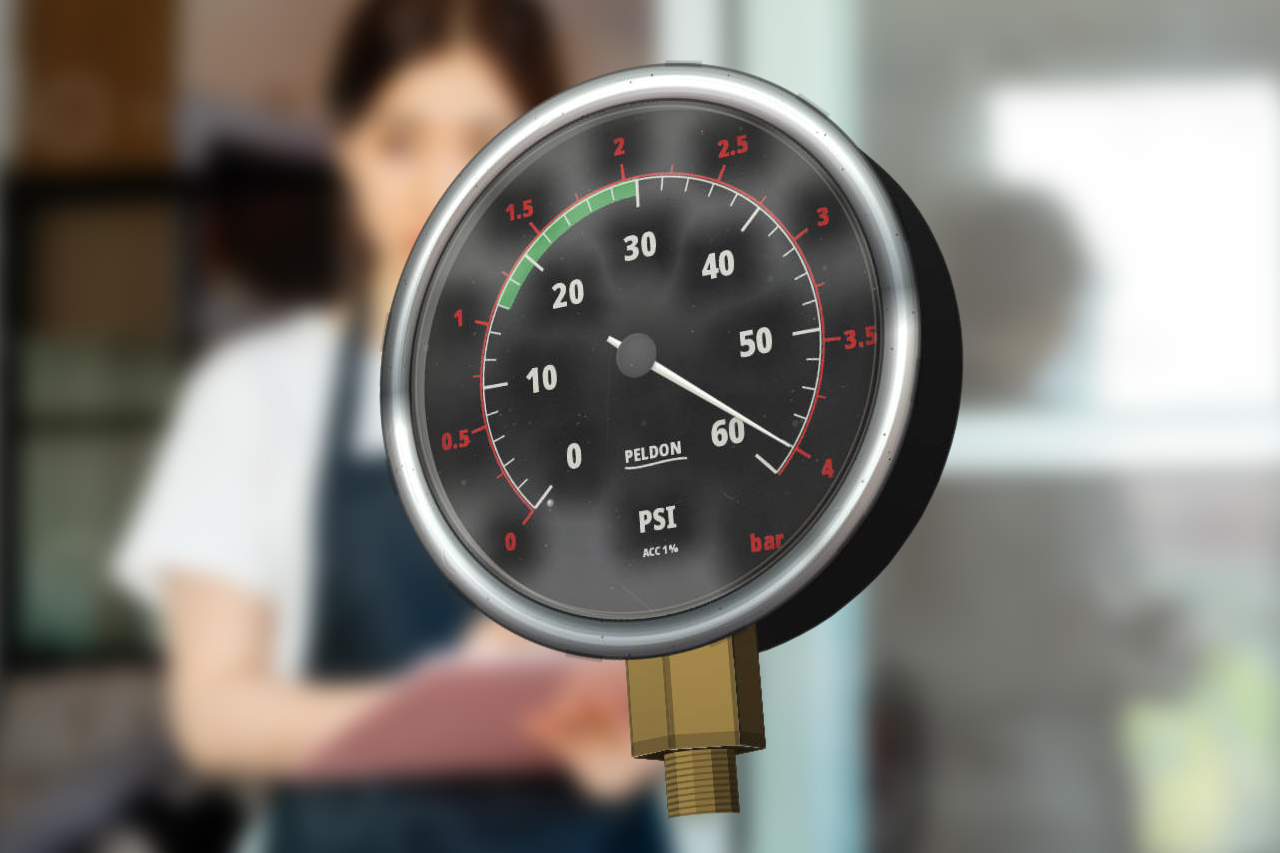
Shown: 58 psi
